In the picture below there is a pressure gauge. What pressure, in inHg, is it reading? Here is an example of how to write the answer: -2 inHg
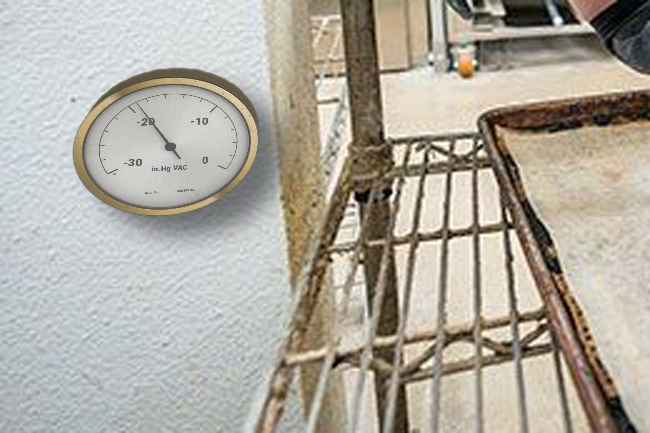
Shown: -19 inHg
